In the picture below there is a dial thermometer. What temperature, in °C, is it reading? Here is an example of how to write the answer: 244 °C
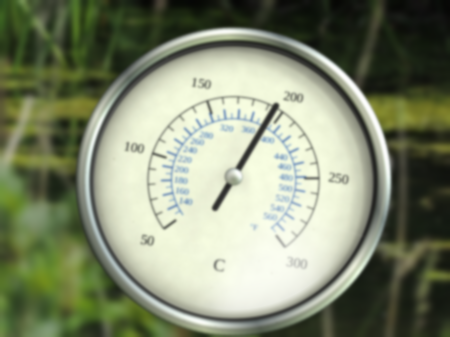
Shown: 195 °C
